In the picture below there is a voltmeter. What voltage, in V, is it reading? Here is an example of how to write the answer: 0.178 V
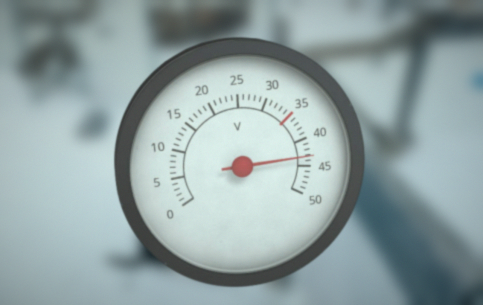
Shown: 43 V
